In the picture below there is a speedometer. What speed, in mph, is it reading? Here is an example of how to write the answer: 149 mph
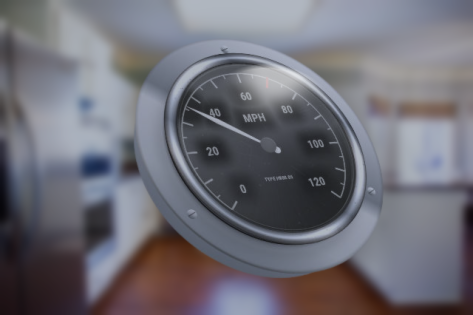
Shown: 35 mph
